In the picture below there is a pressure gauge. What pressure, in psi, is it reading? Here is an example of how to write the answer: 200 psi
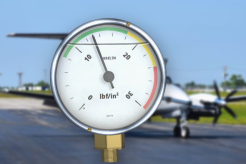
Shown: 13 psi
